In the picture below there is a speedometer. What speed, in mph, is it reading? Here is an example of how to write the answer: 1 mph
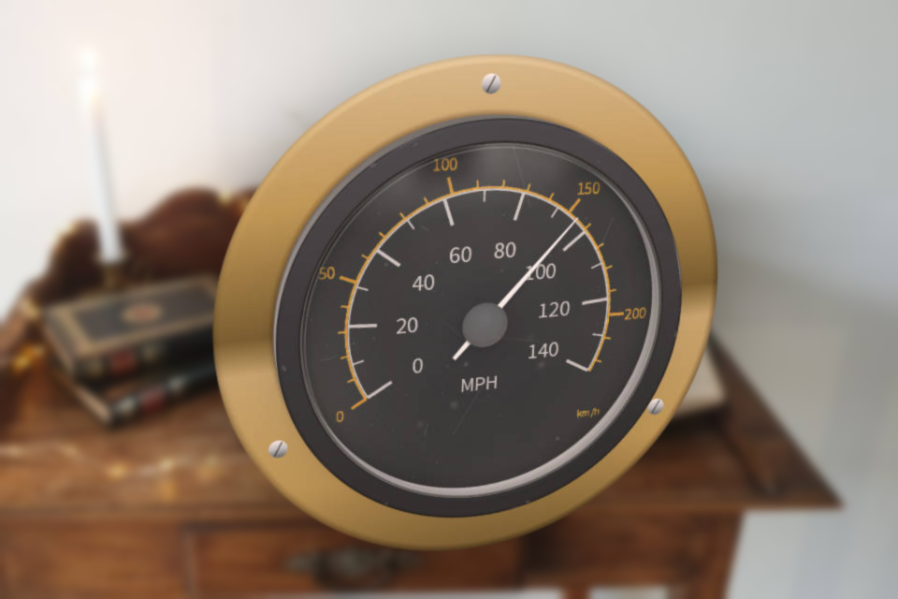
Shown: 95 mph
